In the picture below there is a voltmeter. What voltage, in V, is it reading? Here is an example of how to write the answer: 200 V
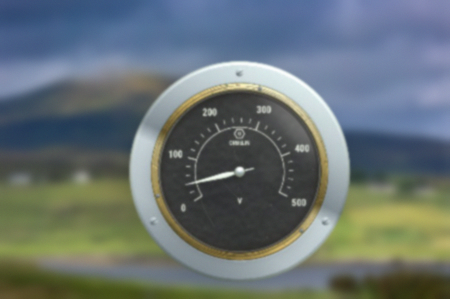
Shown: 40 V
